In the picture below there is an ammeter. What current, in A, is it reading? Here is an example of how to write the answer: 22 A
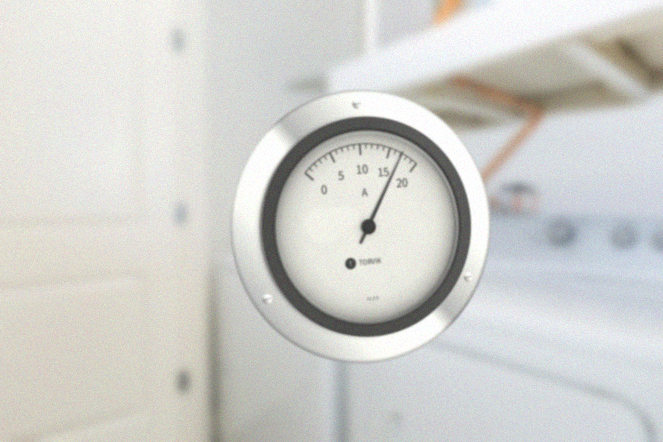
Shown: 17 A
